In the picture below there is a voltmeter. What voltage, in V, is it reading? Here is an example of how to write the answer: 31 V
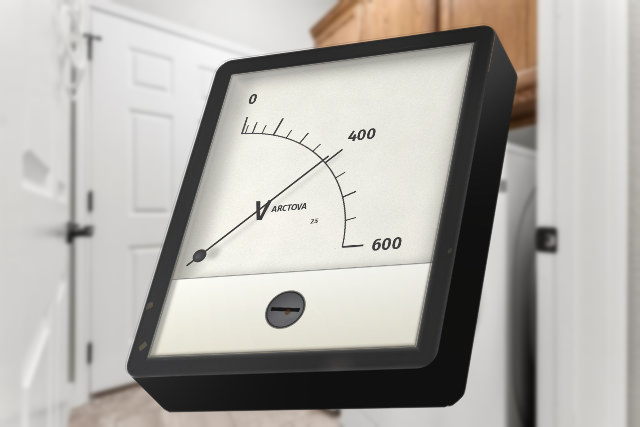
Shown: 400 V
